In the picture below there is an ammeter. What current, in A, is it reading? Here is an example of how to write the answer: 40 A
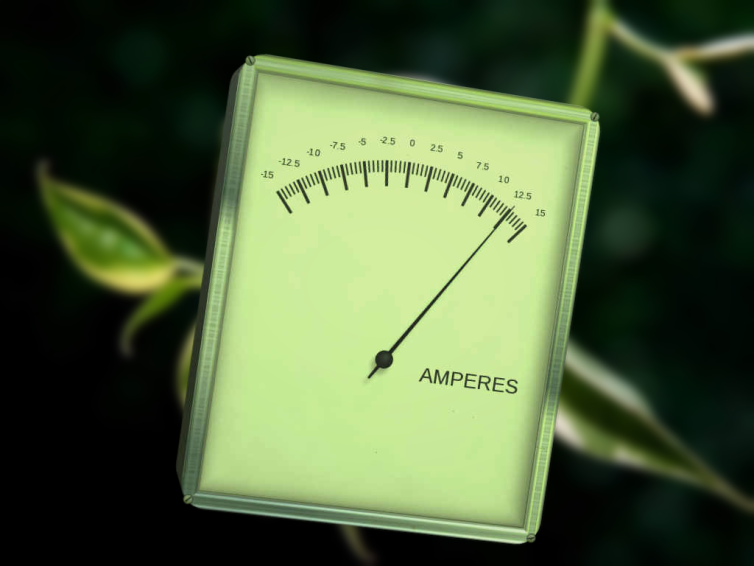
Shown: 12.5 A
